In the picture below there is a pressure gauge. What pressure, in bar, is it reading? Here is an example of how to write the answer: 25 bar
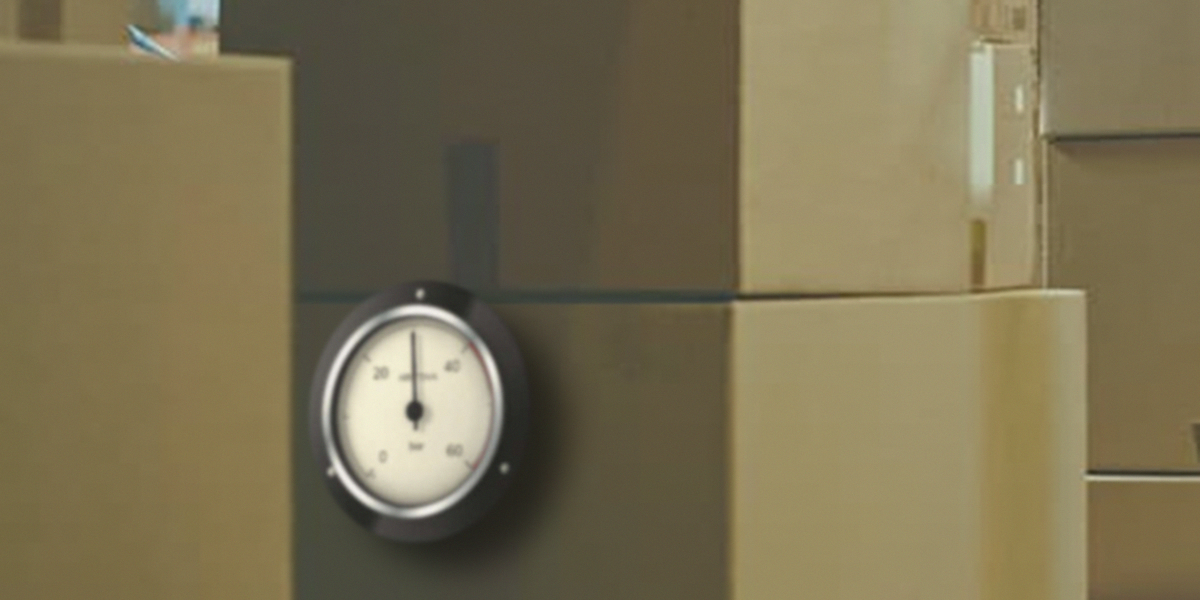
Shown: 30 bar
